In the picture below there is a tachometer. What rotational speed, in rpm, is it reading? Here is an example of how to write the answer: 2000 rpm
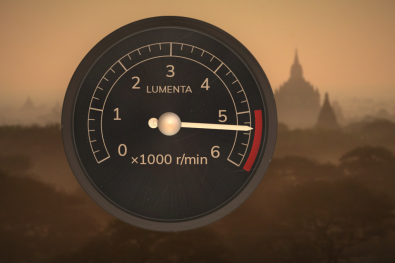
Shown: 5300 rpm
